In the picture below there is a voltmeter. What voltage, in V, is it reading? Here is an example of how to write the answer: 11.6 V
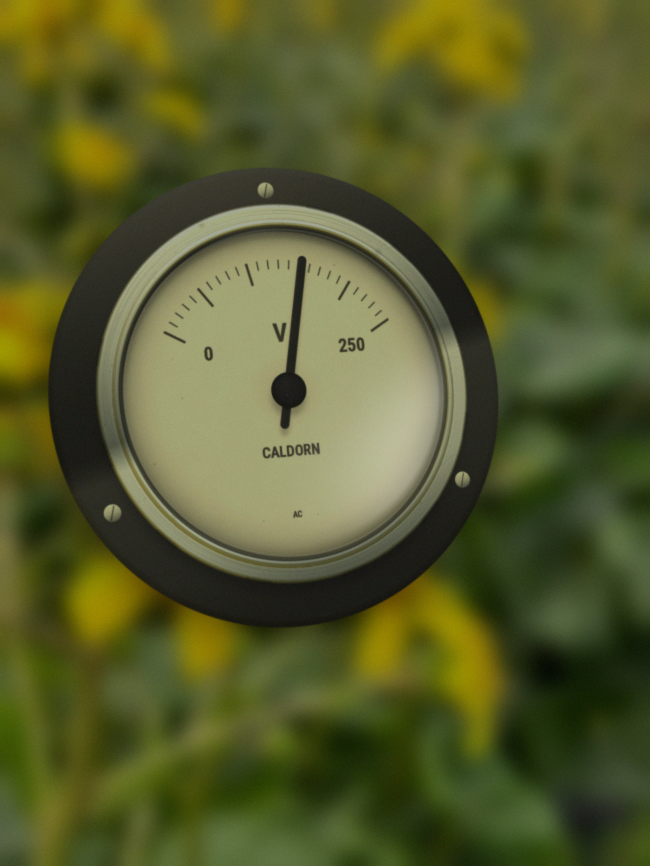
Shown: 150 V
